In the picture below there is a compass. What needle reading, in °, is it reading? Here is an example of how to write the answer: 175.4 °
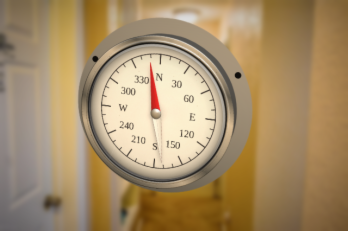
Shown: 350 °
